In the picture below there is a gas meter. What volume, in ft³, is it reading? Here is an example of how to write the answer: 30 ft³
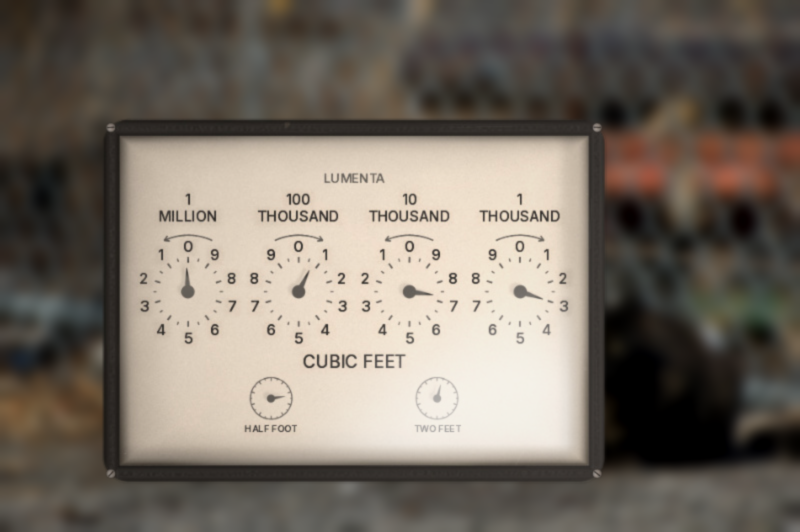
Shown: 7300 ft³
